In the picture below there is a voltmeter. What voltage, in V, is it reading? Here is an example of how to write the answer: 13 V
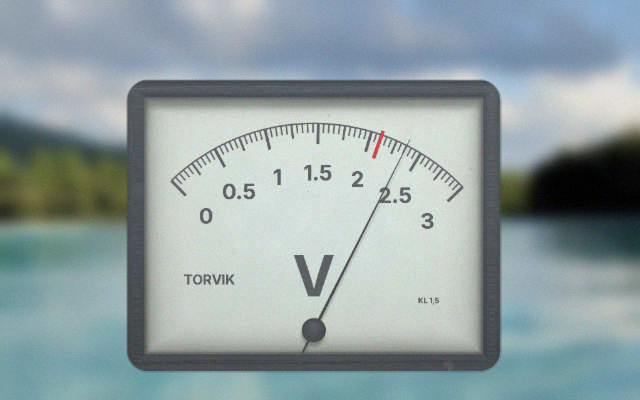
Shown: 2.35 V
